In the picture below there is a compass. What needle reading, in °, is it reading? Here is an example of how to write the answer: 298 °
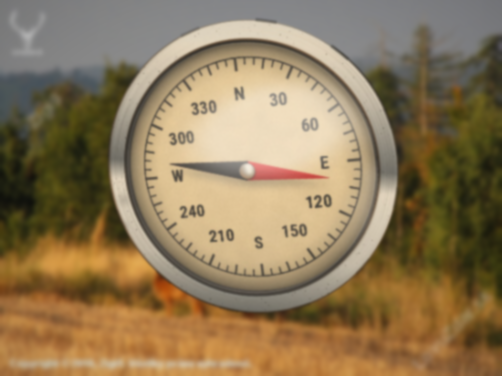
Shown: 100 °
